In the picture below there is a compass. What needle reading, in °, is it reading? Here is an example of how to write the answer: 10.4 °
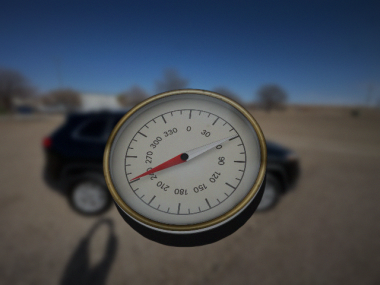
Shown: 240 °
